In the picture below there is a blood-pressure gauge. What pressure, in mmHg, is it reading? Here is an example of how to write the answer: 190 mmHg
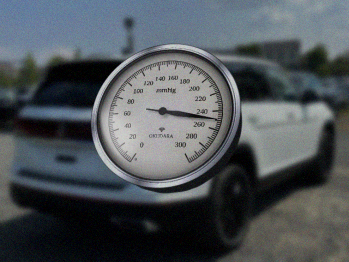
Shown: 250 mmHg
